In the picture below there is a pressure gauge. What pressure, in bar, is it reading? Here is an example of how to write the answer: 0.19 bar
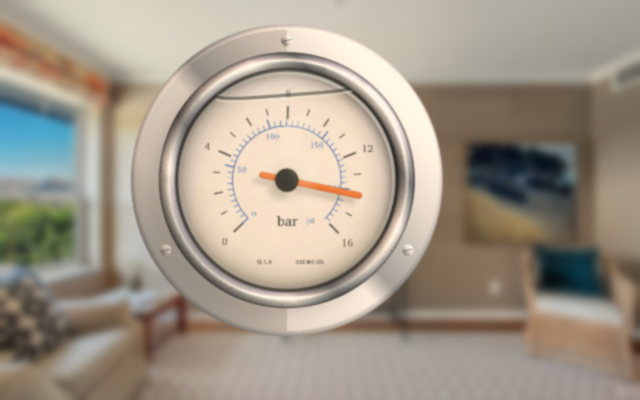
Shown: 14 bar
